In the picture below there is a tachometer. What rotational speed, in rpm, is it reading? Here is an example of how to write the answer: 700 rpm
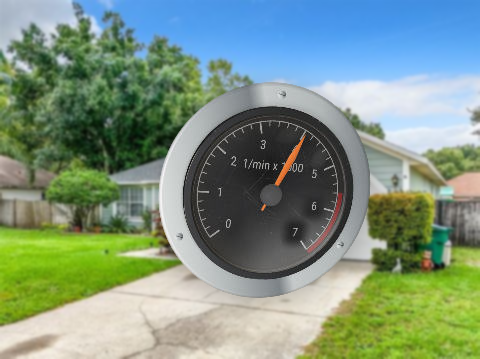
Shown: 4000 rpm
